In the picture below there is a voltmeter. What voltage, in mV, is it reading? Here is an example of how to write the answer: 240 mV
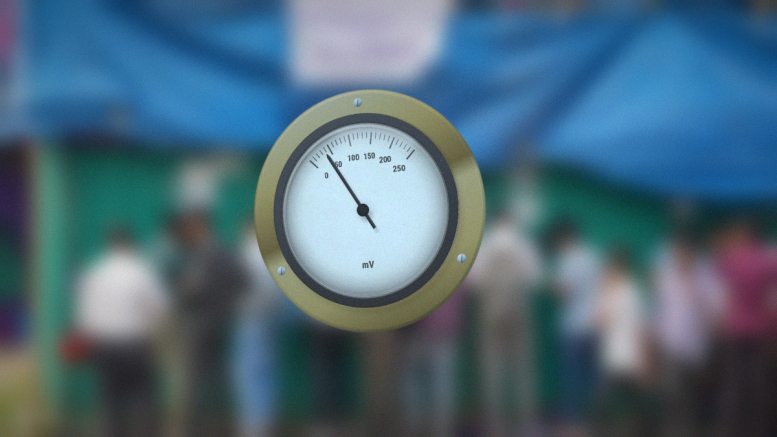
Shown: 40 mV
